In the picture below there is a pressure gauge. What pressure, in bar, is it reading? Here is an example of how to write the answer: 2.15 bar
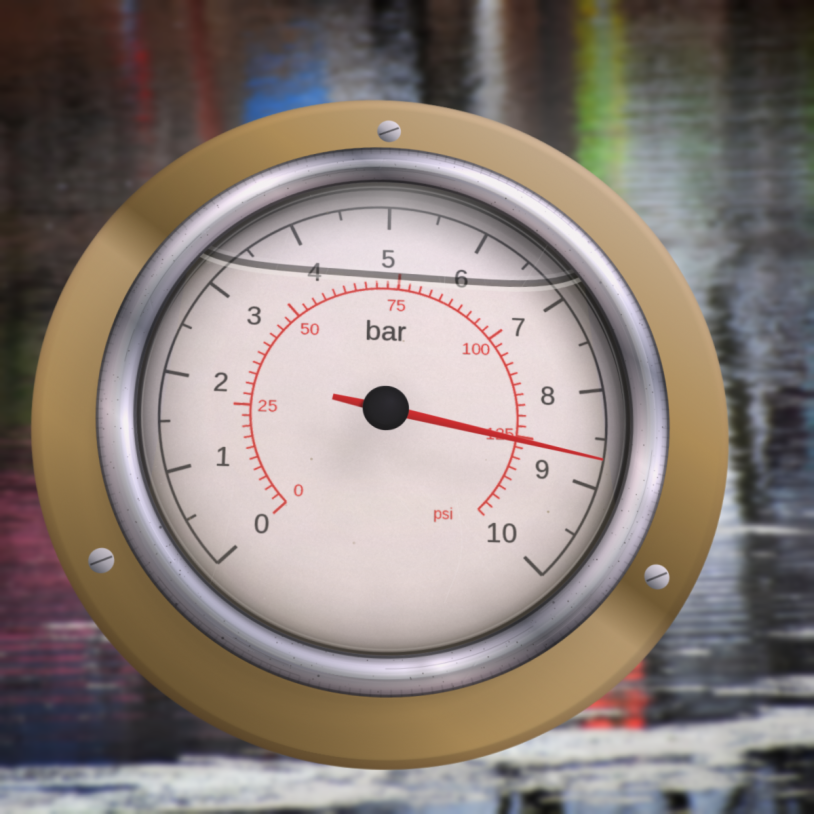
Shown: 8.75 bar
